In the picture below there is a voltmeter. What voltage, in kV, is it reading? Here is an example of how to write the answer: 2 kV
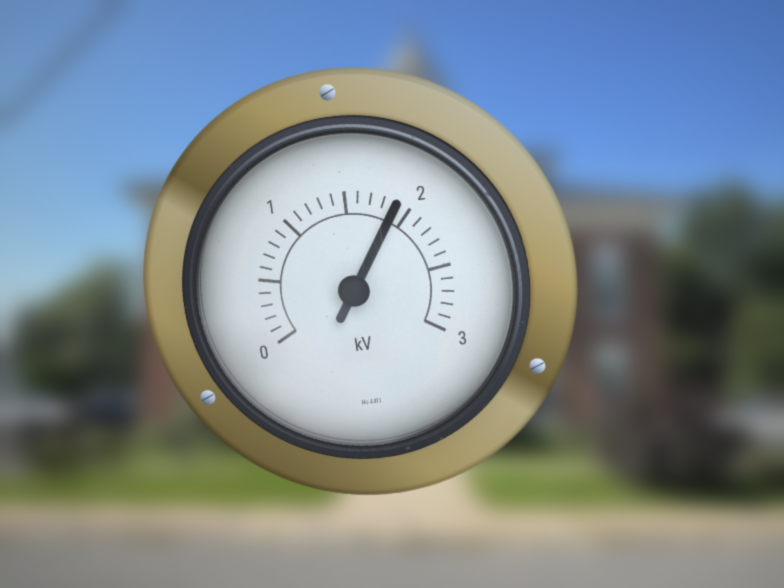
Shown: 1.9 kV
